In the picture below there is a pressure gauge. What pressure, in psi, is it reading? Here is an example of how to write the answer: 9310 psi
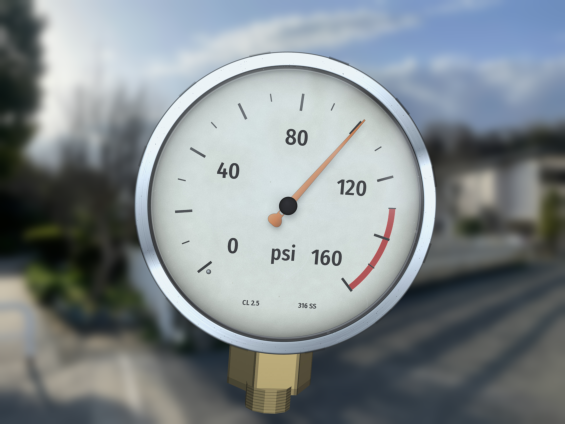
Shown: 100 psi
